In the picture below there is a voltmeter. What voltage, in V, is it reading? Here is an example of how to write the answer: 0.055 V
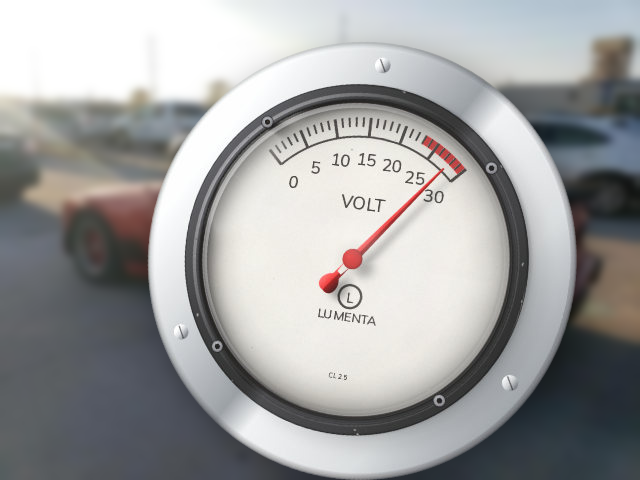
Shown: 28 V
